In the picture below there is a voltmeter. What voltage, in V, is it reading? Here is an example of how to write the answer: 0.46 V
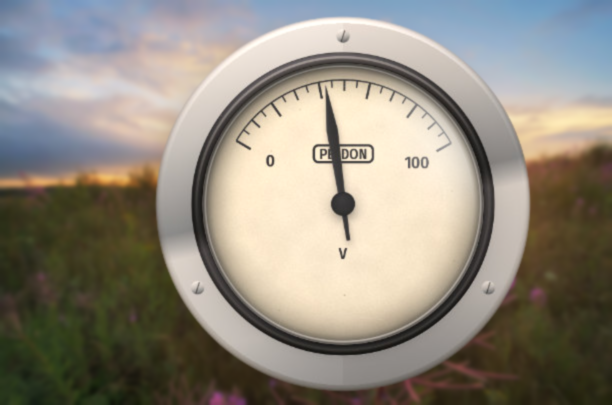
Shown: 42.5 V
